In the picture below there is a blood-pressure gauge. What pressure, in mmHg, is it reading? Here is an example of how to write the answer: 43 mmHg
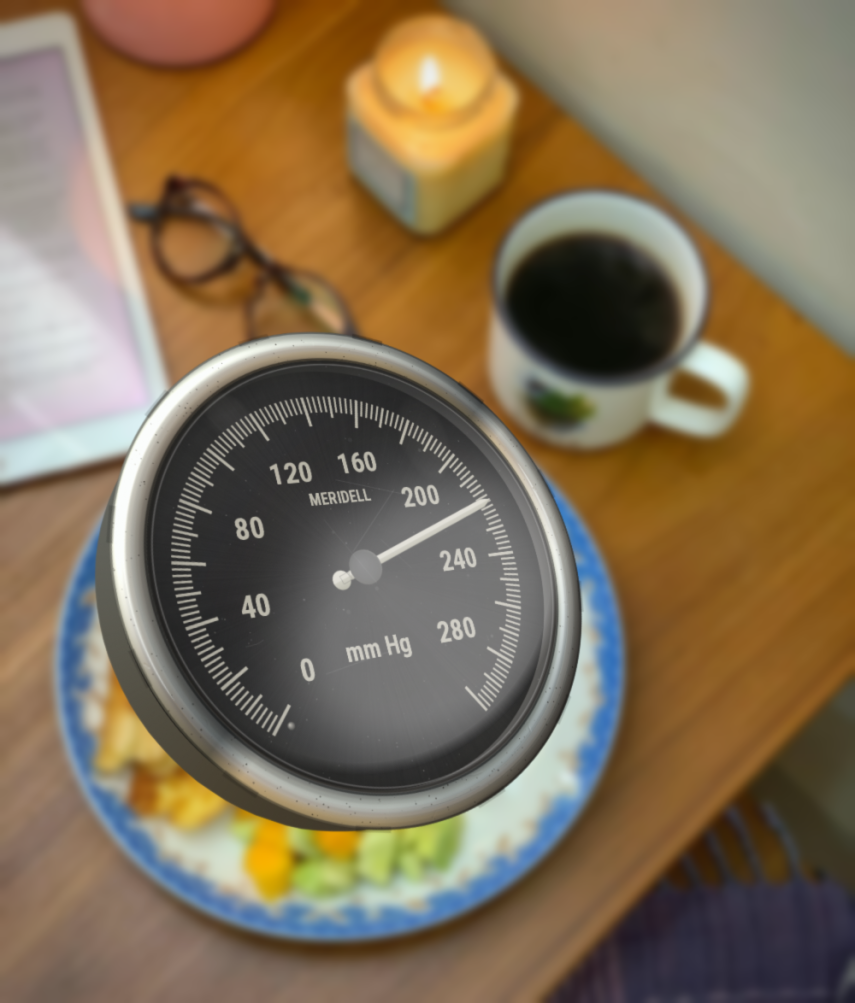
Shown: 220 mmHg
